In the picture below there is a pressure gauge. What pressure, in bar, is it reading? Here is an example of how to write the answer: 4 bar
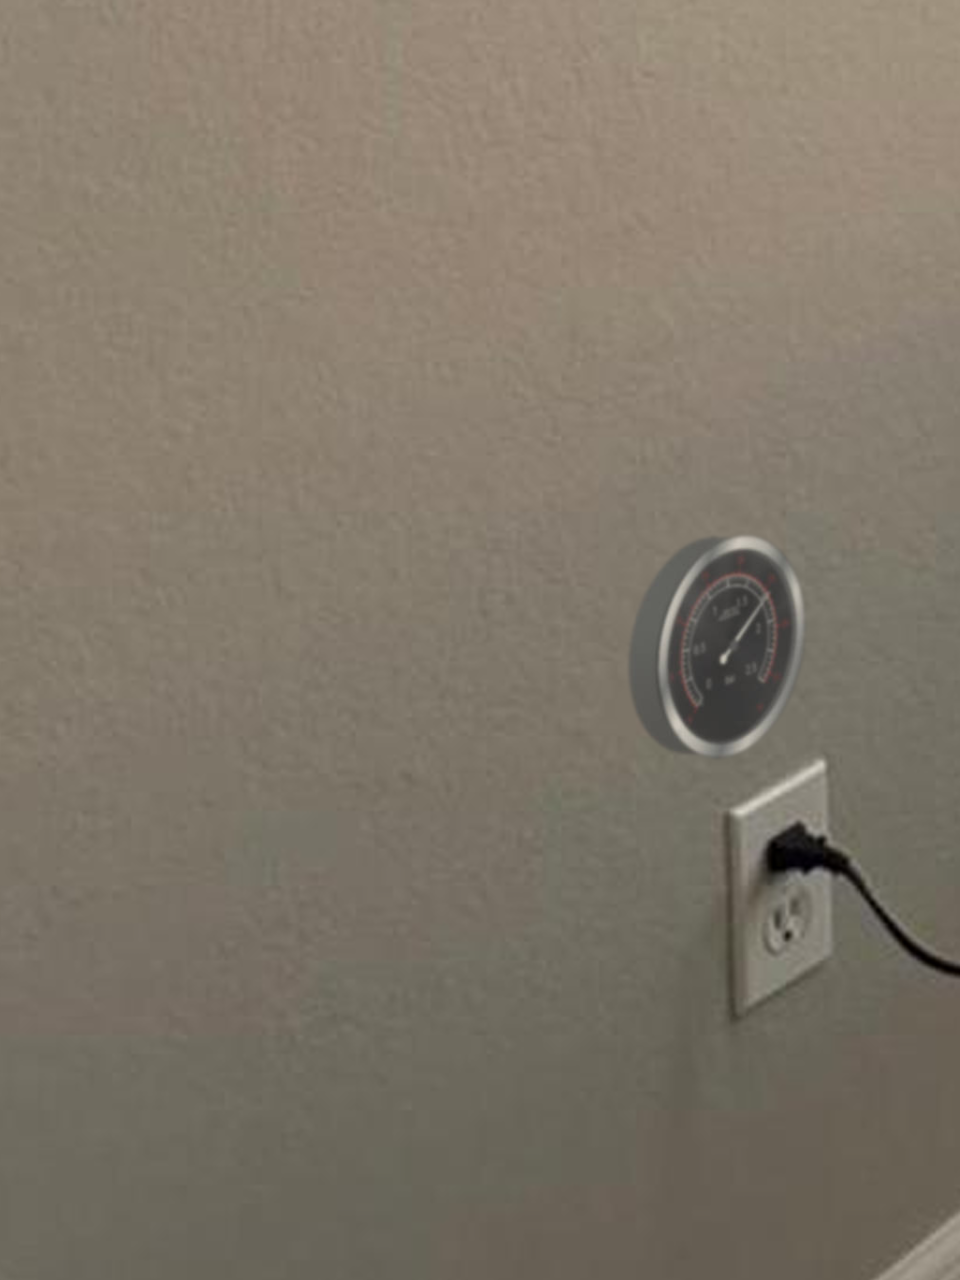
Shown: 1.75 bar
